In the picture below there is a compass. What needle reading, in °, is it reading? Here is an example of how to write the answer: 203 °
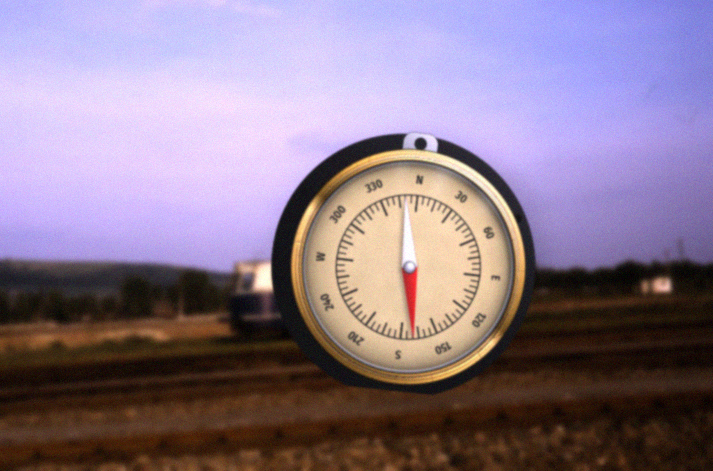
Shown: 170 °
